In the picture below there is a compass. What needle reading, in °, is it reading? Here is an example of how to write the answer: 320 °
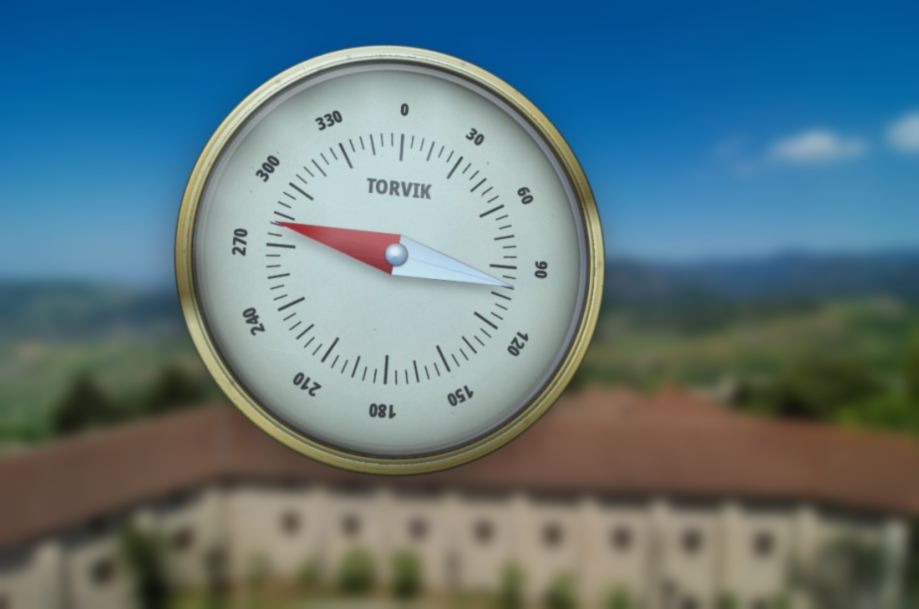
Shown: 280 °
